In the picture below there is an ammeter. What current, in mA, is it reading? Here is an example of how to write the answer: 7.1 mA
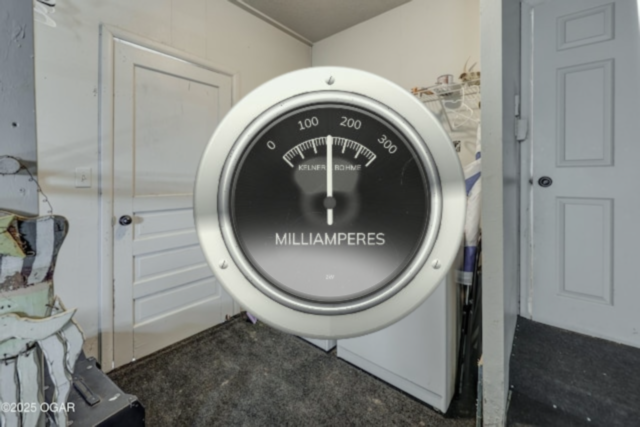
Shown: 150 mA
